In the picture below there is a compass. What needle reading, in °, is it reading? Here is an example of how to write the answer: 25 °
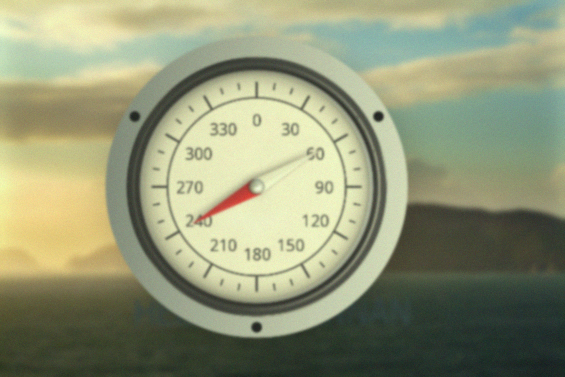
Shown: 240 °
